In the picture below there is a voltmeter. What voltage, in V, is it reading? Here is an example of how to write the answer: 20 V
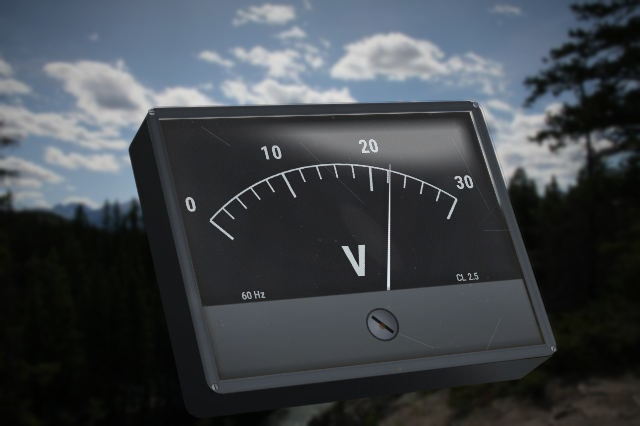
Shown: 22 V
